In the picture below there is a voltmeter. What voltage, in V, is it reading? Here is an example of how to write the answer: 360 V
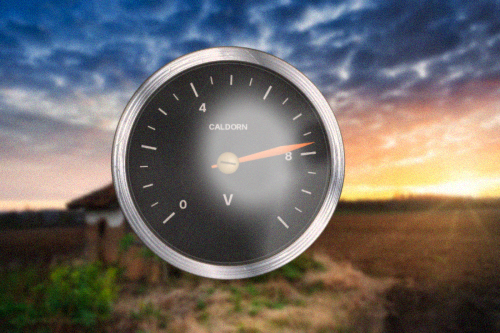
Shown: 7.75 V
